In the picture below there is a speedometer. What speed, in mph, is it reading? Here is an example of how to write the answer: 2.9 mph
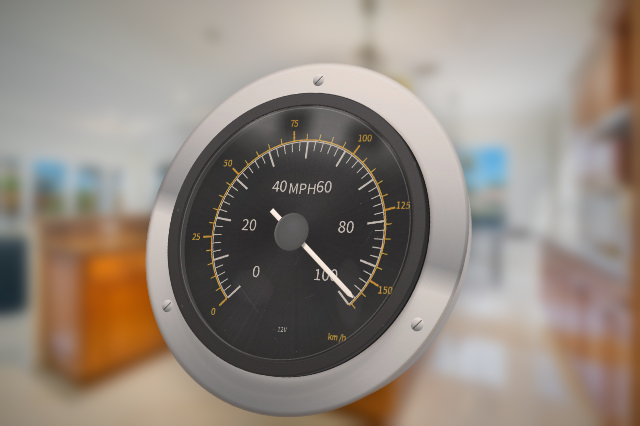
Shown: 98 mph
